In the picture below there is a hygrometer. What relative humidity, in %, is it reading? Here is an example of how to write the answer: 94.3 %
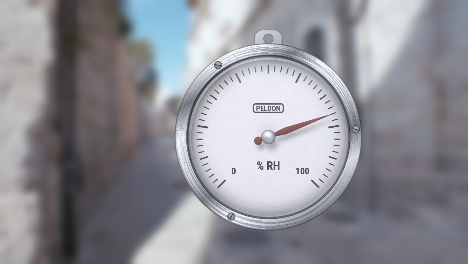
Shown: 76 %
